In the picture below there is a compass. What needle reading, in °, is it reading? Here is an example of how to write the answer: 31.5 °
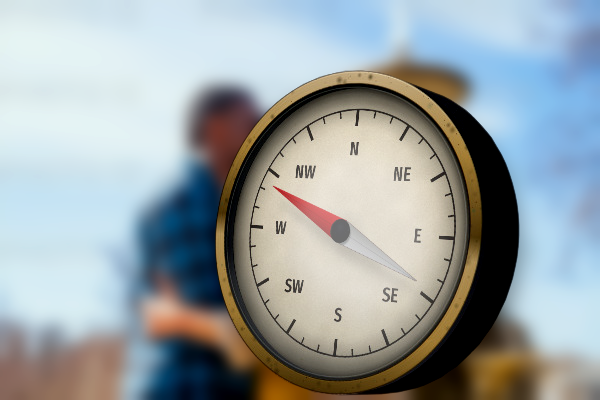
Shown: 295 °
